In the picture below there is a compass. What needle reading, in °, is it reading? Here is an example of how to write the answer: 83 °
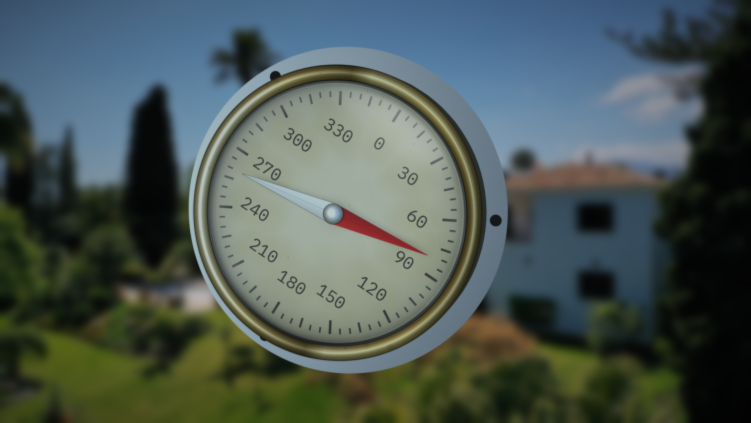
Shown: 80 °
